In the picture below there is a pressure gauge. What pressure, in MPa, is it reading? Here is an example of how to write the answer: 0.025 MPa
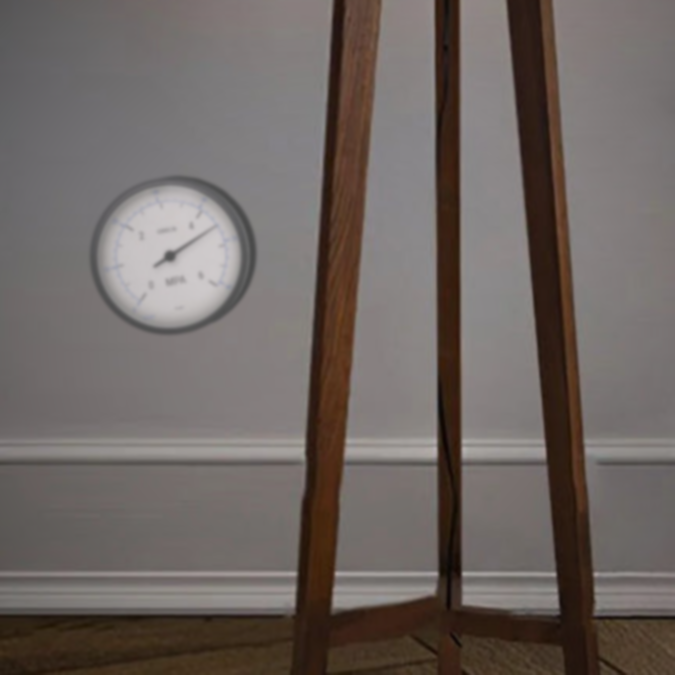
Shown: 4.5 MPa
